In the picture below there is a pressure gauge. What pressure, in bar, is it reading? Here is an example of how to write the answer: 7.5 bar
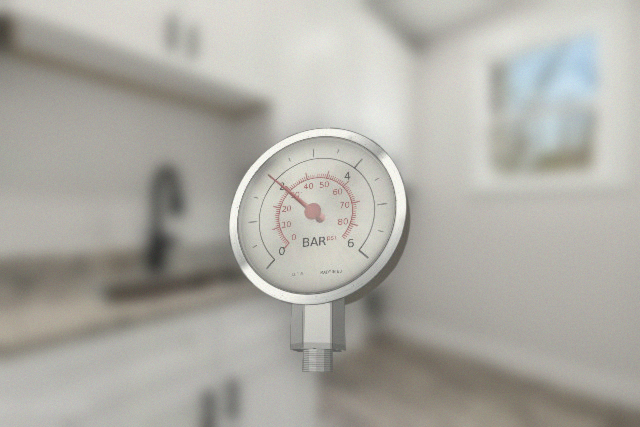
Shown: 2 bar
